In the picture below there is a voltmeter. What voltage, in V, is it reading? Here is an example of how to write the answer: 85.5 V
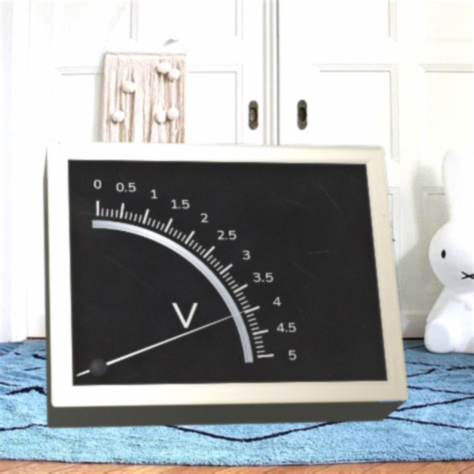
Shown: 4 V
